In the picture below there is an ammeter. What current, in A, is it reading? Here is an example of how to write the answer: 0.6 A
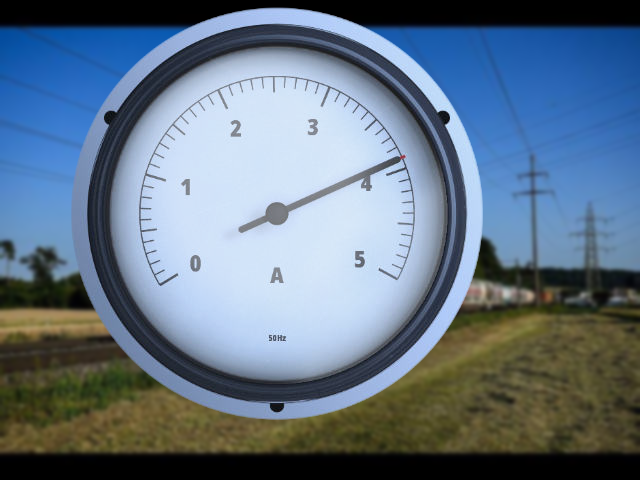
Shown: 3.9 A
